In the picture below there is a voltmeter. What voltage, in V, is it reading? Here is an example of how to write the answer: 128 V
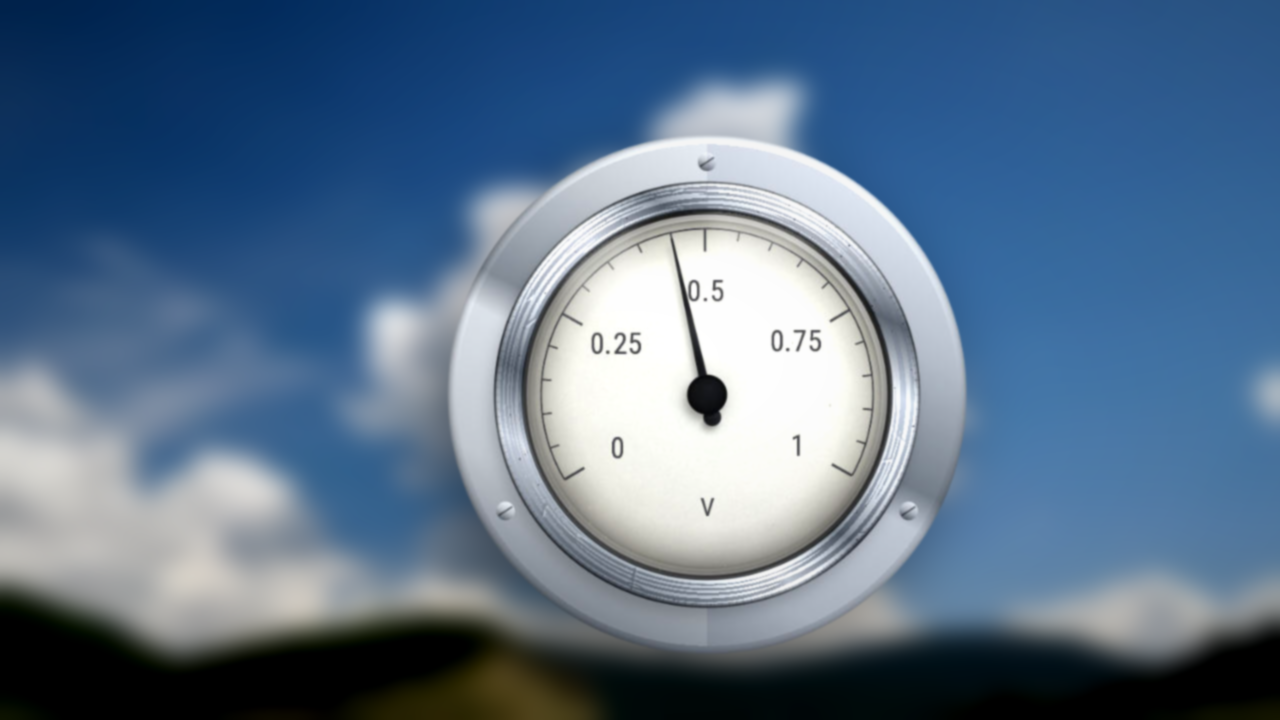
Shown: 0.45 V
